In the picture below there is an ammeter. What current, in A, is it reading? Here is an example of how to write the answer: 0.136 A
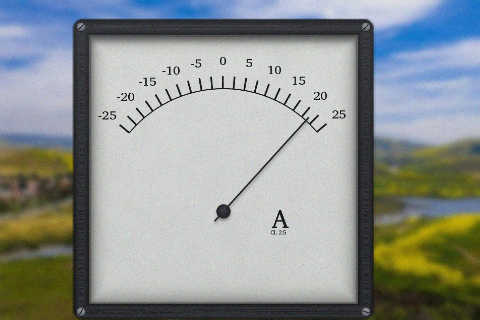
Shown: 21.25 A
